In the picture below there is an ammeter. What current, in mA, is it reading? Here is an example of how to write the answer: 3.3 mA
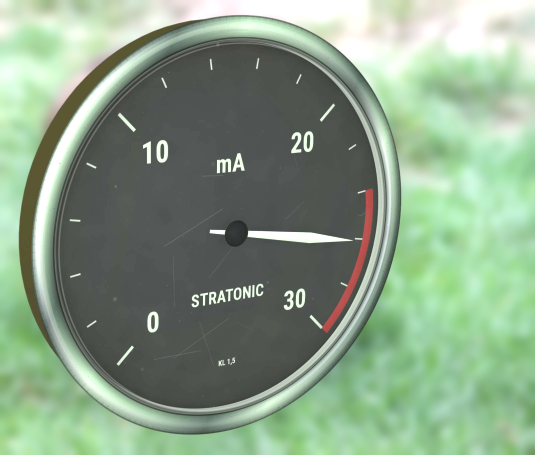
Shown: 26 mA
